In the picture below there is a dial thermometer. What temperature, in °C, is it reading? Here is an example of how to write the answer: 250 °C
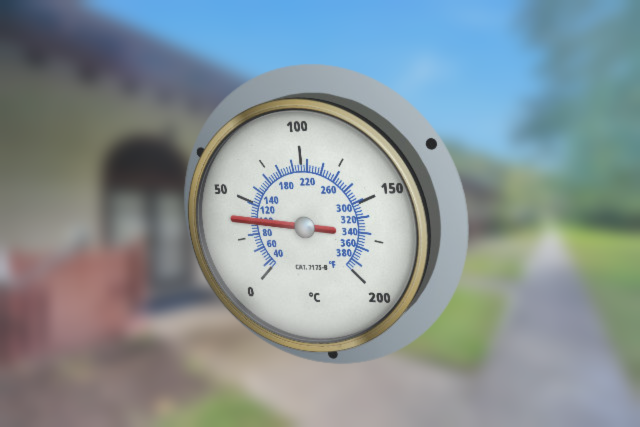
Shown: 37.5 °C
